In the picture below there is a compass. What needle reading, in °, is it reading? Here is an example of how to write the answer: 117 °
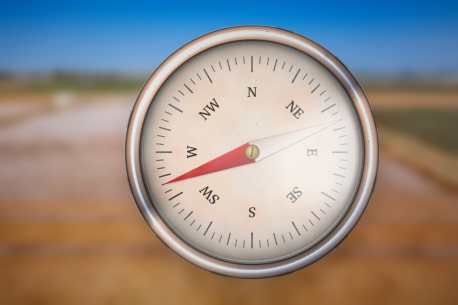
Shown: 250 °
